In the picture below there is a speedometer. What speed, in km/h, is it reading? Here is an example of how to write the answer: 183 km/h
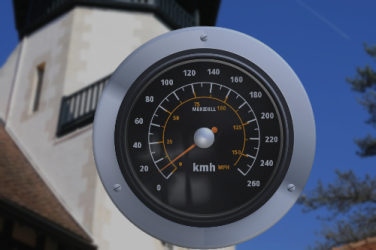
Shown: 10 km/h
